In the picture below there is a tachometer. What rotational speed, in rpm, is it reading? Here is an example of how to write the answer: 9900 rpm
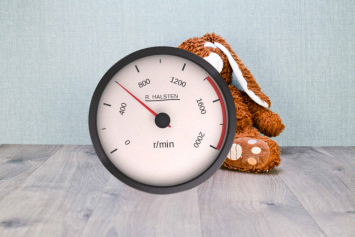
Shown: 600 rpm
